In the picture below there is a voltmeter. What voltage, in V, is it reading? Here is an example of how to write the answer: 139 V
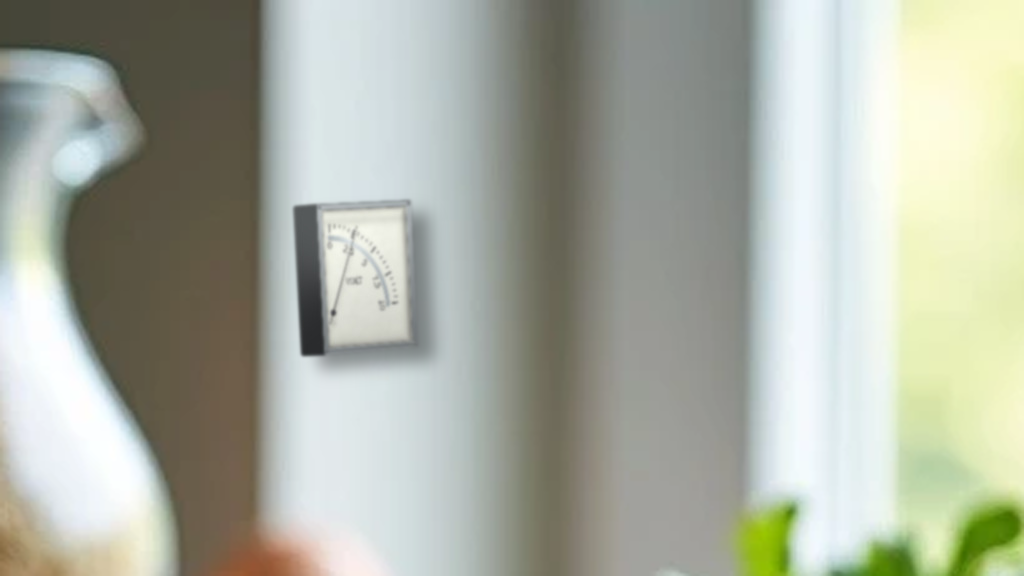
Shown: 2.5 V
